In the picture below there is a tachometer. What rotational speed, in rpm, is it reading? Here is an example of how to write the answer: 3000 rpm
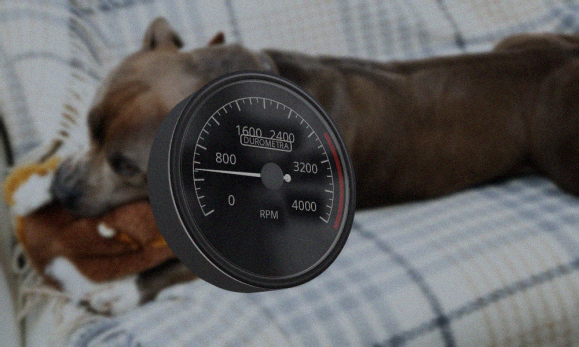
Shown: 500 rpm
